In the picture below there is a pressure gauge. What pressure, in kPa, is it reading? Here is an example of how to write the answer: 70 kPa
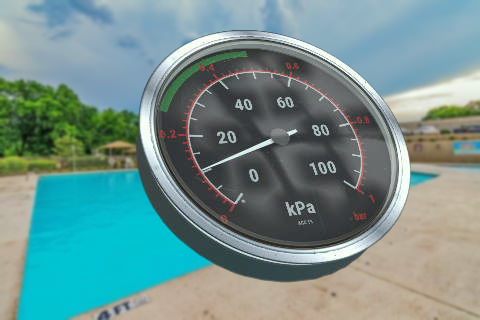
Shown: 10 kPa
